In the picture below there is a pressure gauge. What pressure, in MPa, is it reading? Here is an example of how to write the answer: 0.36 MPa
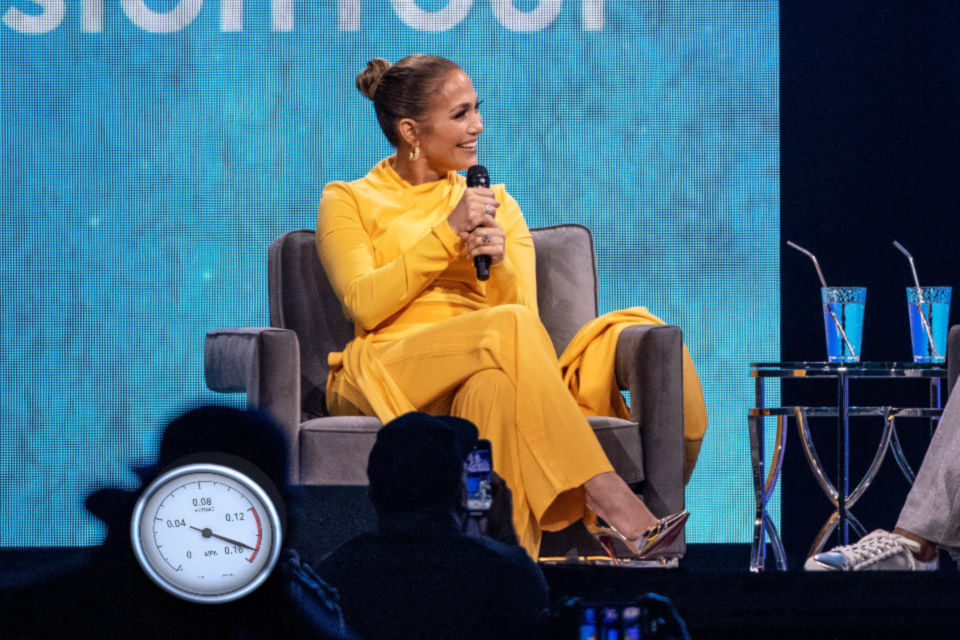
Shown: 0.15 MPa
